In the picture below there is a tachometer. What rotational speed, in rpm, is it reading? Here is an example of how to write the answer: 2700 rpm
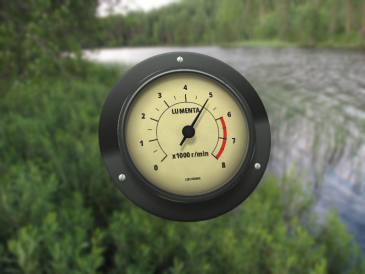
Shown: 5000 rpm
